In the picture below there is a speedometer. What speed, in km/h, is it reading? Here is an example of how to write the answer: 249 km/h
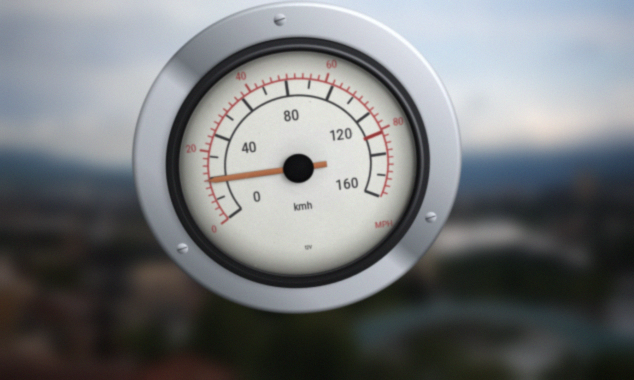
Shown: 20 km/h
